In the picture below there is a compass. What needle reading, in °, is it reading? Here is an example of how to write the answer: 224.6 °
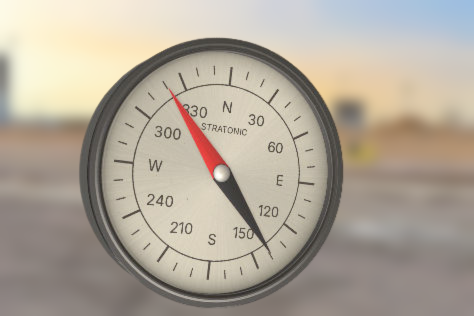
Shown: 320 °
